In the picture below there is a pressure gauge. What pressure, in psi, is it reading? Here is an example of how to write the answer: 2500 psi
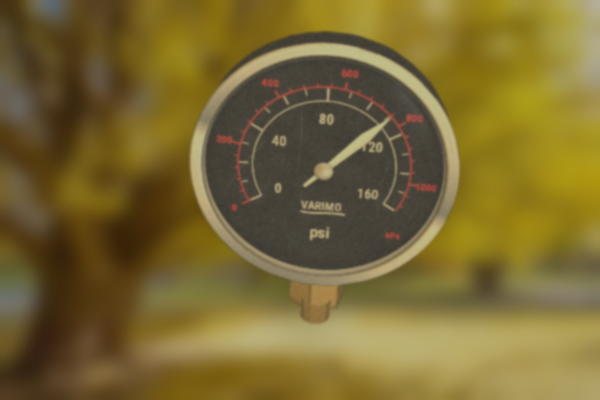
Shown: 110 psi
